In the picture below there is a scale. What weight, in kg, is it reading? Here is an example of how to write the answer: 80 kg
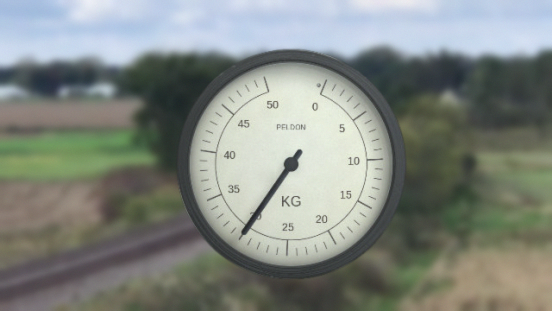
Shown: 30 kg
